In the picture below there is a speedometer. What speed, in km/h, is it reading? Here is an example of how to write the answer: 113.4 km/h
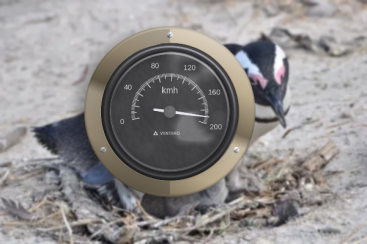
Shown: 190 km/h
